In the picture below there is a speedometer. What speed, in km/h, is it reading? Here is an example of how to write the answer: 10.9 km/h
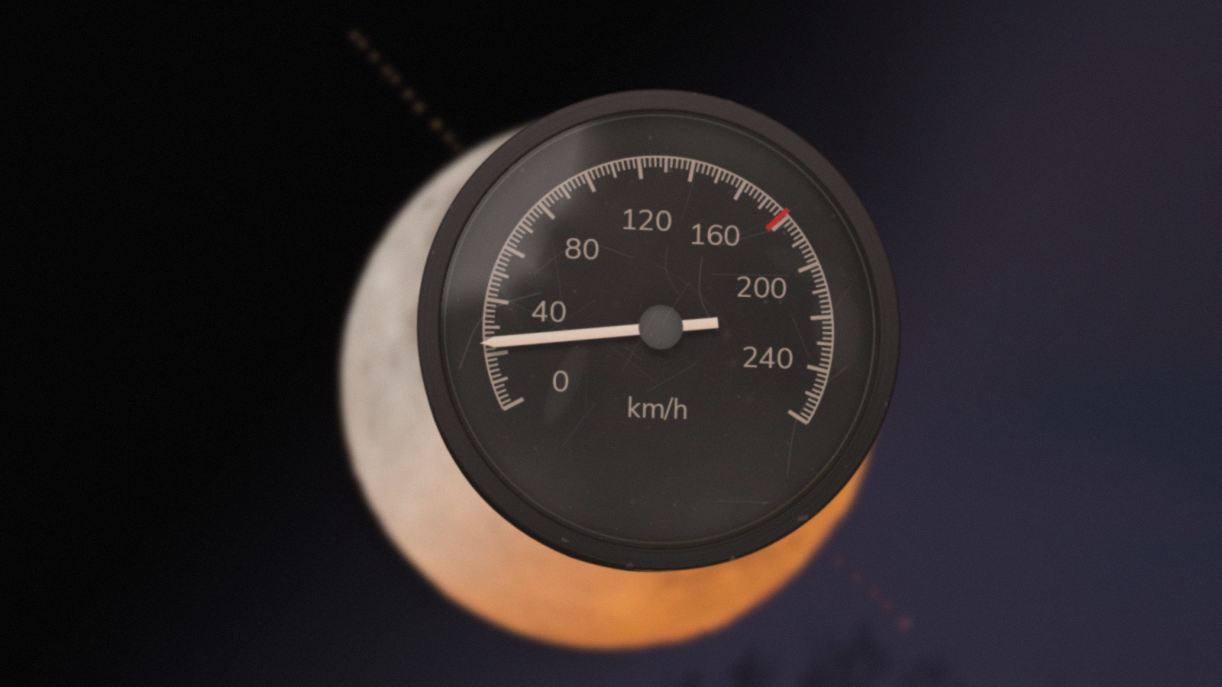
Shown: 24 km/h
